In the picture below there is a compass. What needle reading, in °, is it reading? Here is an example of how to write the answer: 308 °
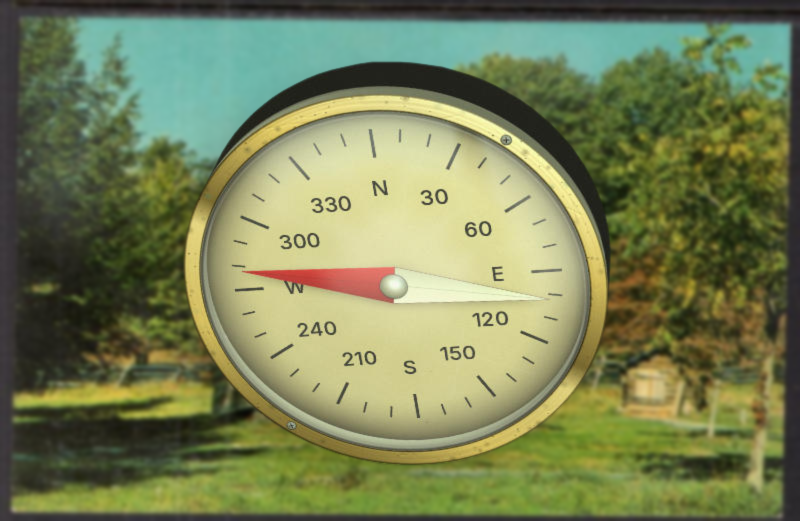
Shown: 280 °
